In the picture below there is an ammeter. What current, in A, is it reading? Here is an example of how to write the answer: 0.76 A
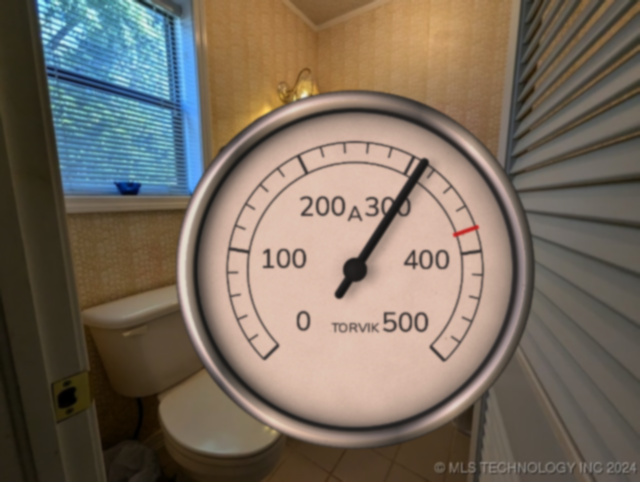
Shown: 310 A
